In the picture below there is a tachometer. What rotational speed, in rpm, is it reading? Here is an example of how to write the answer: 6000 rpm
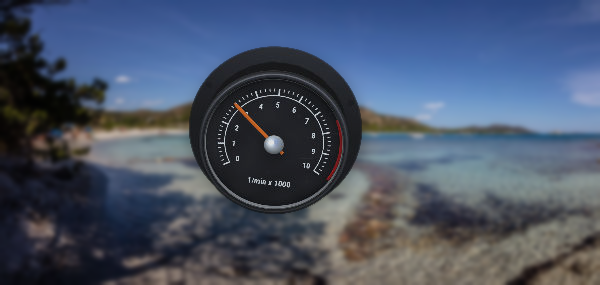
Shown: 3000 rpm
